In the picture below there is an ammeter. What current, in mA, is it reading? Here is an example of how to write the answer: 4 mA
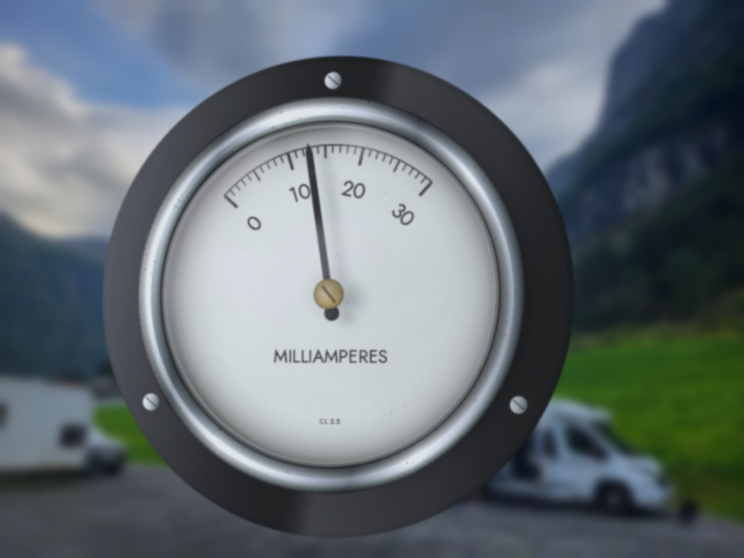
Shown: 13 mA
